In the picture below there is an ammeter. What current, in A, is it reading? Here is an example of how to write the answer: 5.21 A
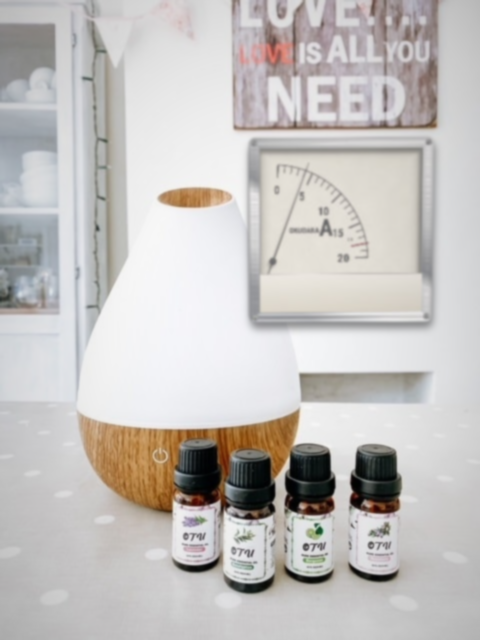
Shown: 4 A
